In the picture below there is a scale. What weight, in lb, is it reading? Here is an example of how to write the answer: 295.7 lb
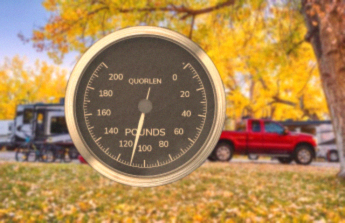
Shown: 110 lb
